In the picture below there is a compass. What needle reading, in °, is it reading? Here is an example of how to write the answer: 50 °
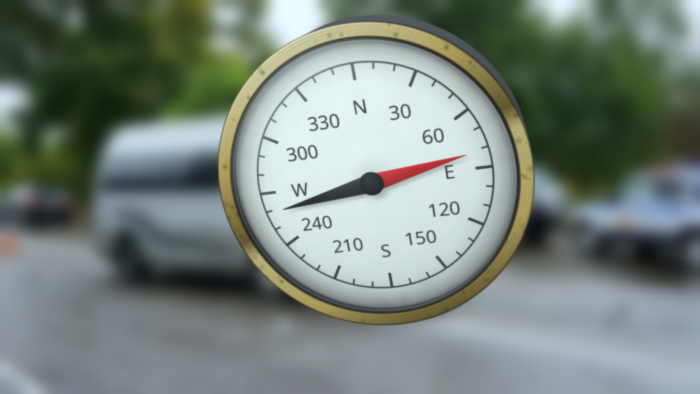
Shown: 80 °
